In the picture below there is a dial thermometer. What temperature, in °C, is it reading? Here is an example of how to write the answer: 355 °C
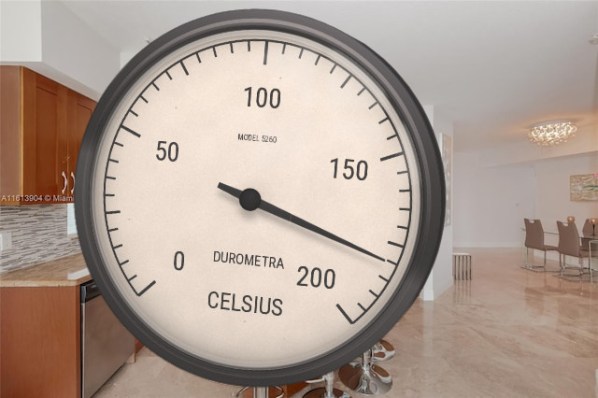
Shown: 180 °C
